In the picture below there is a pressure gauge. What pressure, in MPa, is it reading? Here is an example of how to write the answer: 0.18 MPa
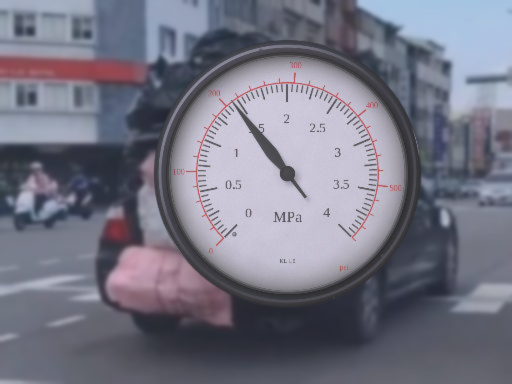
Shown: 1.45 MPa
